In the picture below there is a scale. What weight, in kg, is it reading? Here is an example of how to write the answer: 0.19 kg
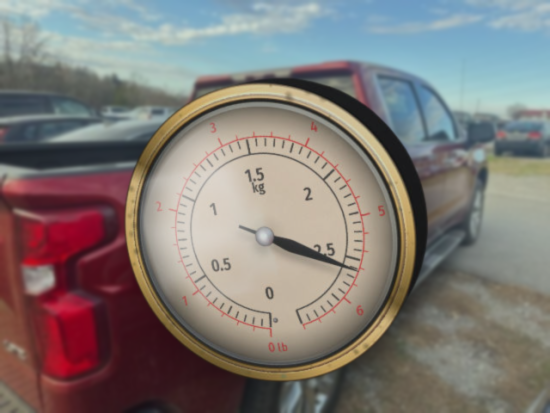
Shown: 2.55 kg
